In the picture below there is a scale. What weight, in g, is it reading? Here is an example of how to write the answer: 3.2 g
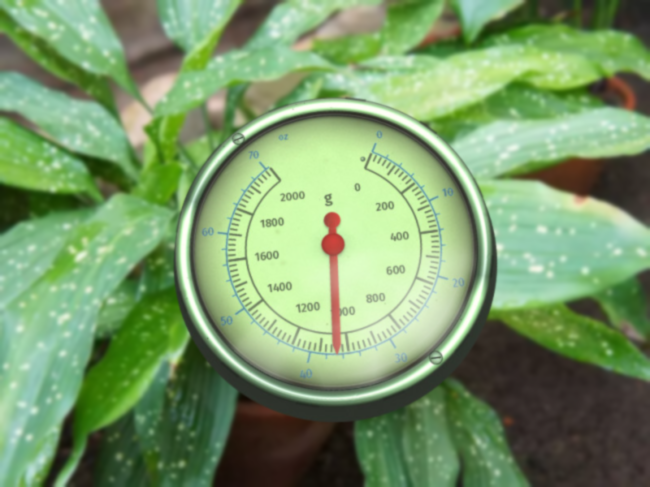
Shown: 1040 g
